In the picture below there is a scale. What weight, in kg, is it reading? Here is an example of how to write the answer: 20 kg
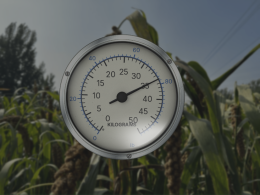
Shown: 35 kg
